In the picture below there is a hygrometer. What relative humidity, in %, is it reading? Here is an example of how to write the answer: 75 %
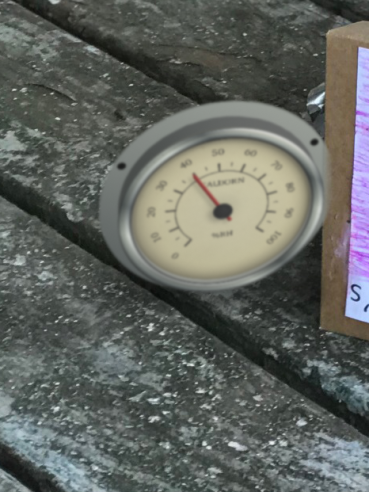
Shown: 40 %
